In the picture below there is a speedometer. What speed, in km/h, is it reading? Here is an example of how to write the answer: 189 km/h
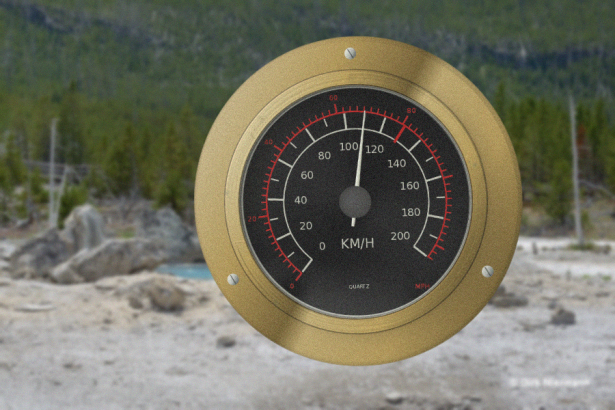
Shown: 110 km/h
